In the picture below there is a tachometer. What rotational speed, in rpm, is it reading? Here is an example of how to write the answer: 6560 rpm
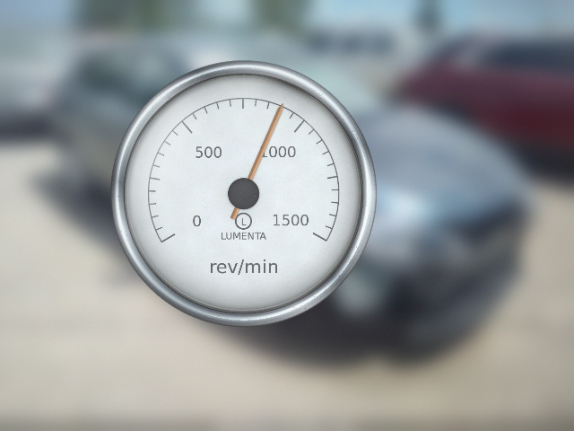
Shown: 900 rpm
